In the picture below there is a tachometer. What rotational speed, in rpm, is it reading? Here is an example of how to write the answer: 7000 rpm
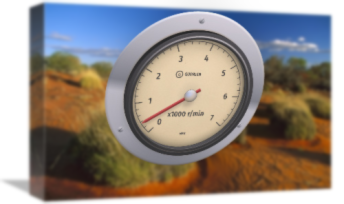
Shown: 400 rpm
